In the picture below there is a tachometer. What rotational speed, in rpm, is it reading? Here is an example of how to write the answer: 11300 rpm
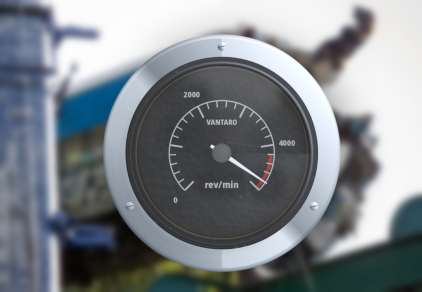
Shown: 4800 rpm
